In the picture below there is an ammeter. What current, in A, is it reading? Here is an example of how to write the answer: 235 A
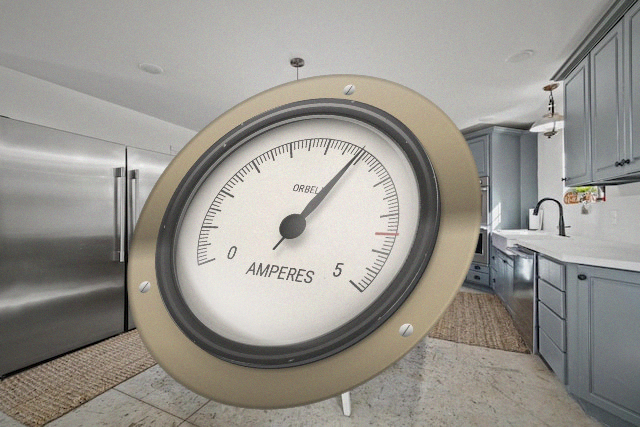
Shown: 3 A
